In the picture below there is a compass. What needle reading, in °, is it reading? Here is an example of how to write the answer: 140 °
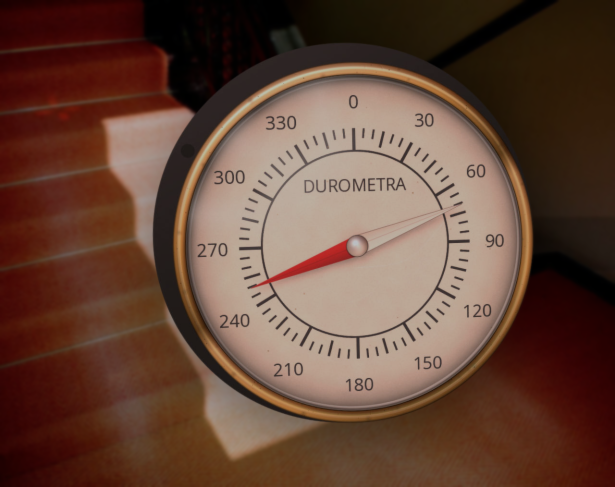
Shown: 250 °
